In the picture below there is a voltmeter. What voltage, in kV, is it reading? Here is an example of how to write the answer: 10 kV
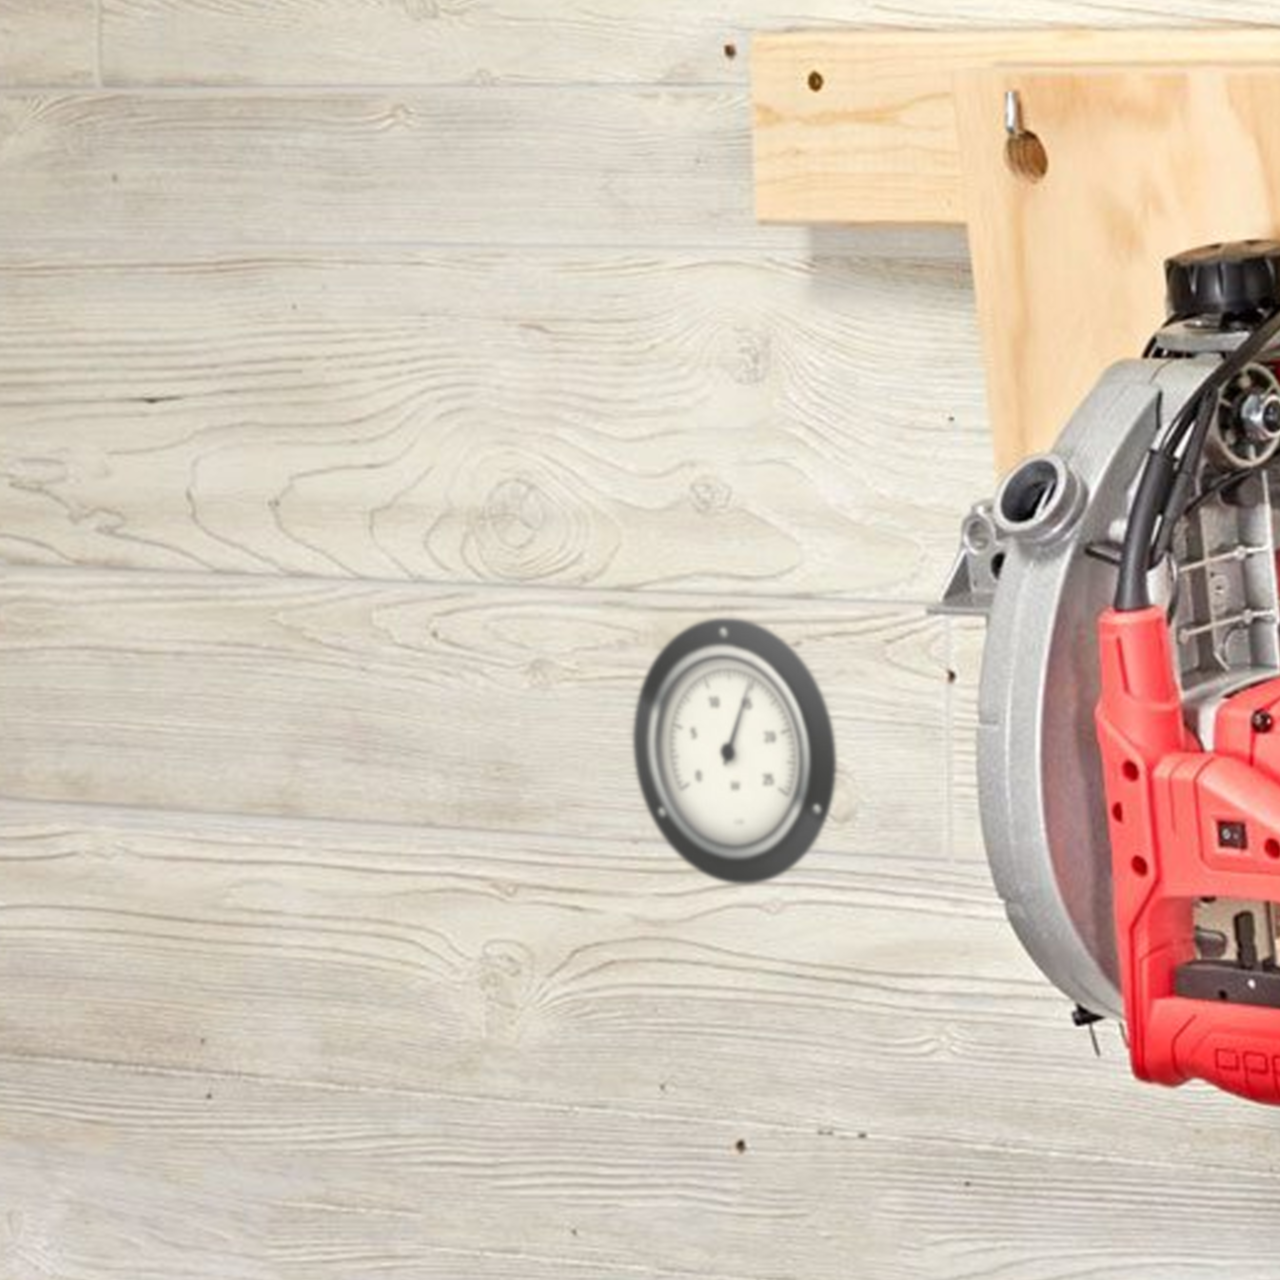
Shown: 15 kV
